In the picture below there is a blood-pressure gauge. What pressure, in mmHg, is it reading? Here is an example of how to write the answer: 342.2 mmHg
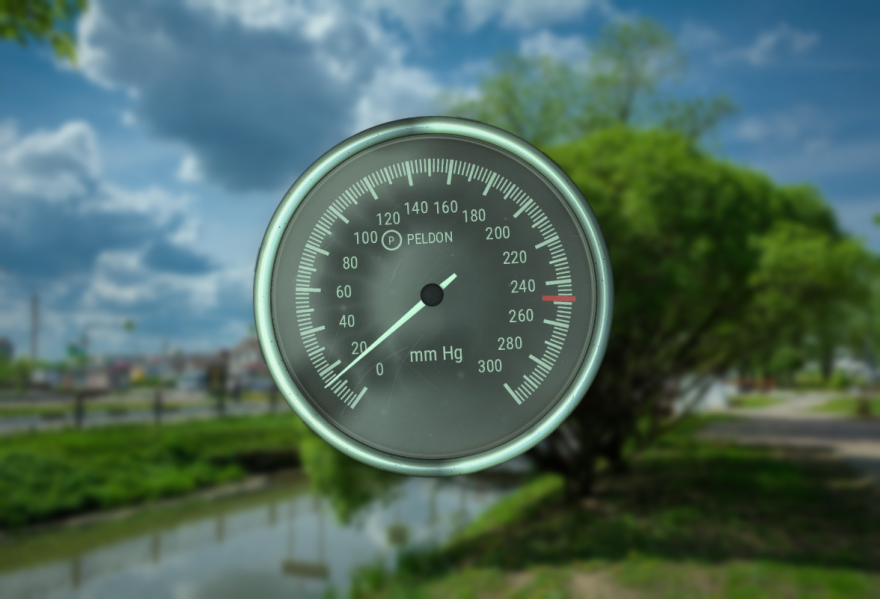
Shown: 14 mmHg
